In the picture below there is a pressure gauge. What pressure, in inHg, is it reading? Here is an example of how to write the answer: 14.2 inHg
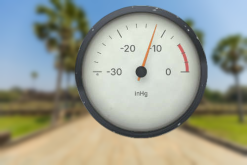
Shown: -12 inHg
